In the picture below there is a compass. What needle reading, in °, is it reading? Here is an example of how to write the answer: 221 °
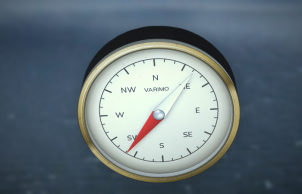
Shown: 220 °
